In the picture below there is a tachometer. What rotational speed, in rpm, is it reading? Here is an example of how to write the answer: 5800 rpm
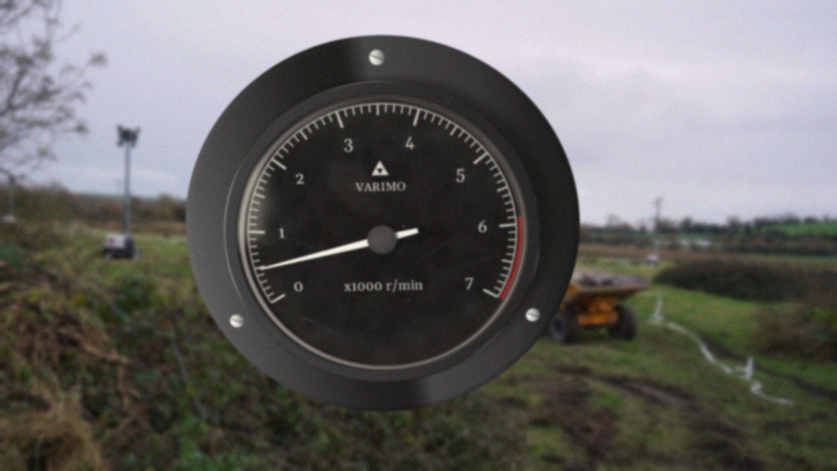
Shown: 500 rpm
